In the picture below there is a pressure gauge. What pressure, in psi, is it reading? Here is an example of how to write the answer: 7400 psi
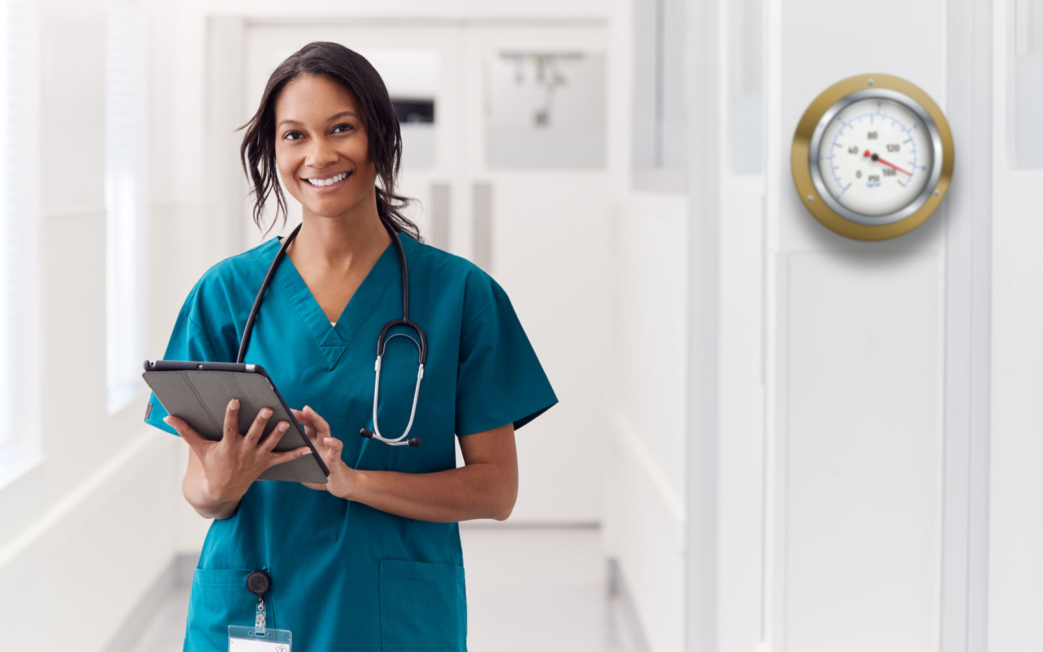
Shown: 150 psi
